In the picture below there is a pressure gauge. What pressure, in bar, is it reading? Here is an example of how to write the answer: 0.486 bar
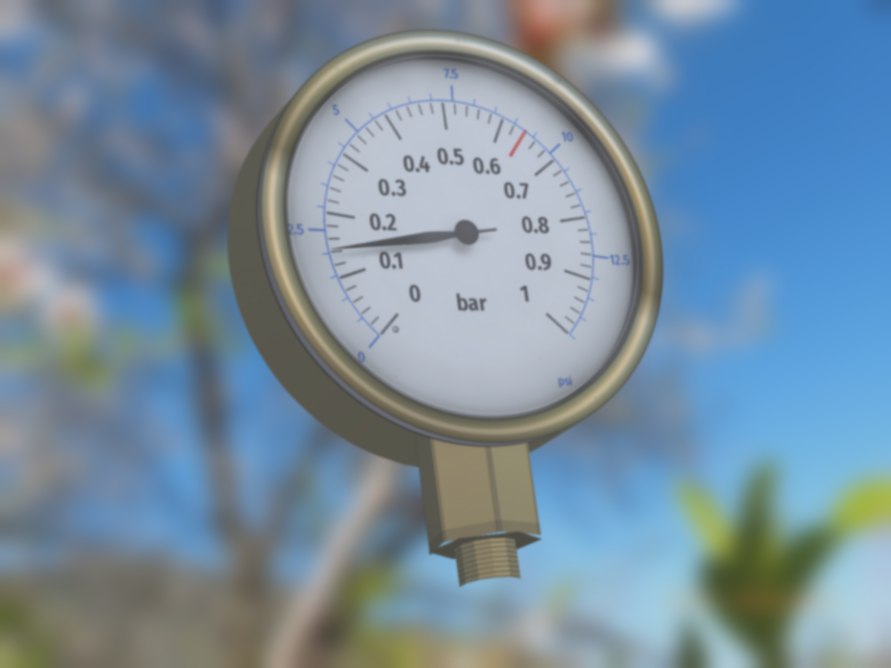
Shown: 0.14 bar
